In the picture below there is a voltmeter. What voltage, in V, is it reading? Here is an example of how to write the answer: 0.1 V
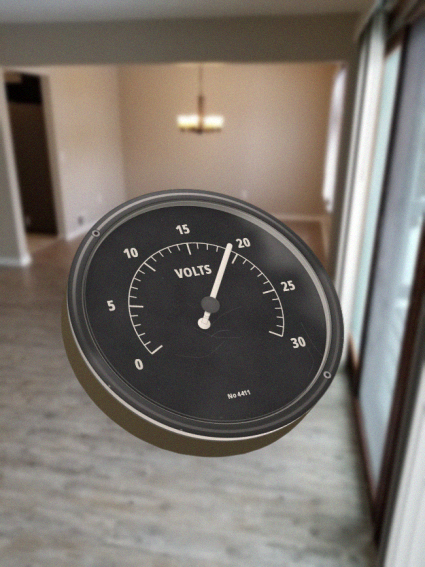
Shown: 19 V
